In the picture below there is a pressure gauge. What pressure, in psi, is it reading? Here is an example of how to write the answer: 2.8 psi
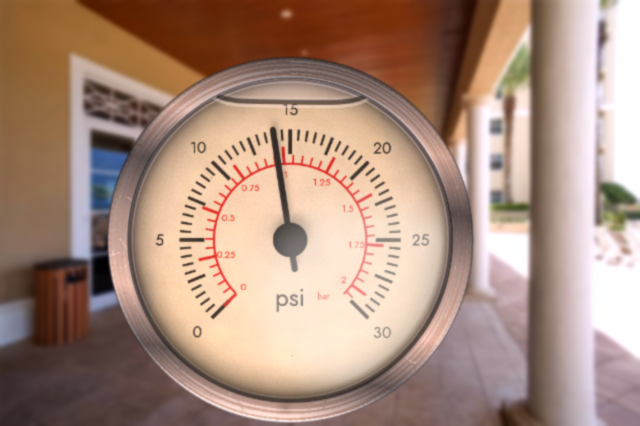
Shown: 14 psi
